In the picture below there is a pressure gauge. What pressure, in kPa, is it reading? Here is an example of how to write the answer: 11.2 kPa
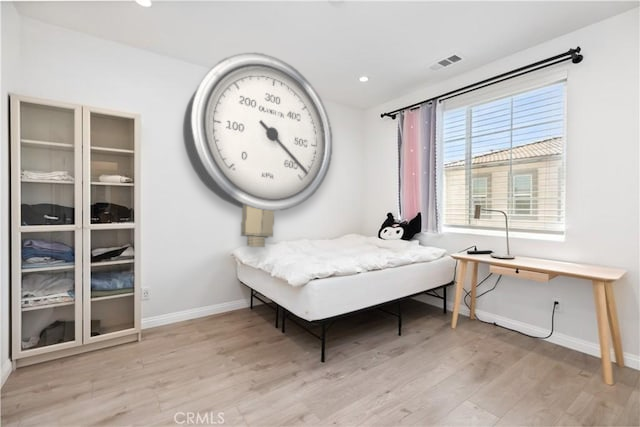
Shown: 580 kPa
